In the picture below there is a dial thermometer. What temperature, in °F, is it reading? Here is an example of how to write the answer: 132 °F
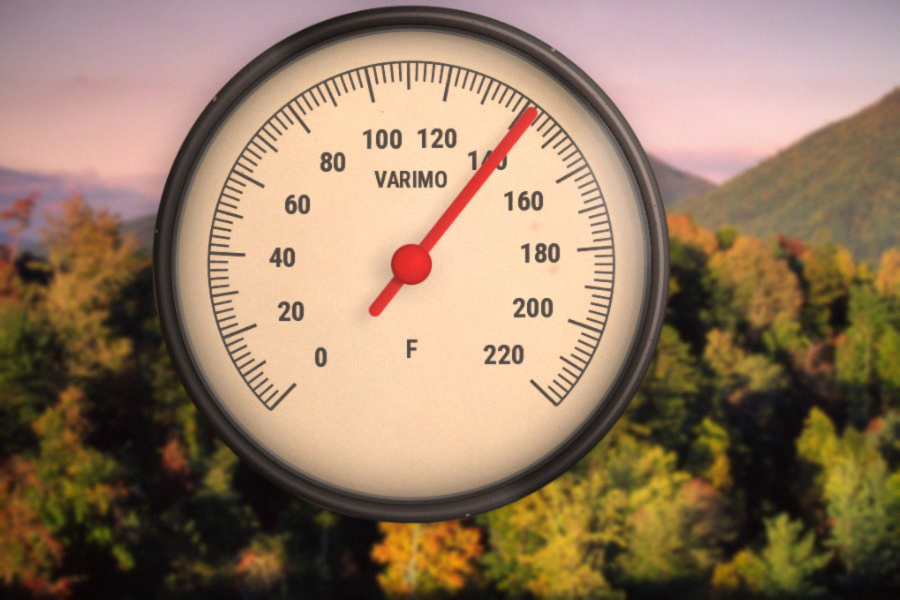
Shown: 142 °F
